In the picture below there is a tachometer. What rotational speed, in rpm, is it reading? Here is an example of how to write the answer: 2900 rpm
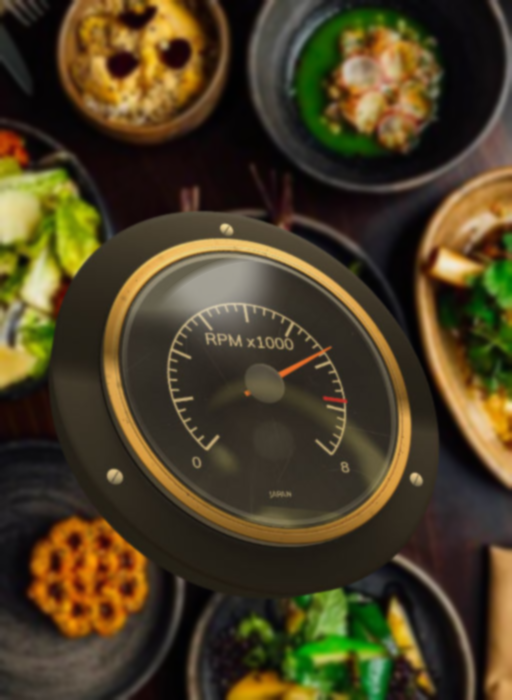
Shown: 5800 rpm
